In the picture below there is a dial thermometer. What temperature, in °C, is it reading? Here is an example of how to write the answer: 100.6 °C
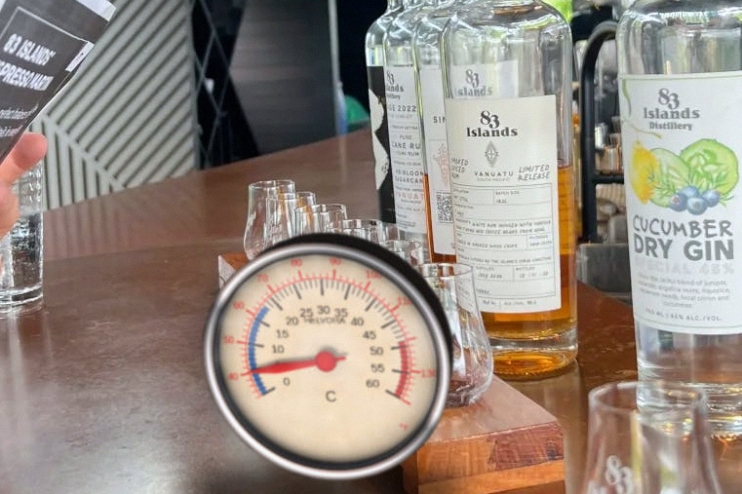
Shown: 5 °C
